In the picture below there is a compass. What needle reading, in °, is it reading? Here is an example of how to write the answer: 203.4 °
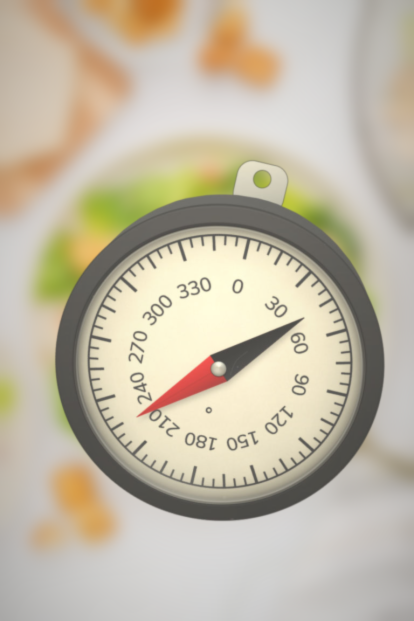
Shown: 225 °
